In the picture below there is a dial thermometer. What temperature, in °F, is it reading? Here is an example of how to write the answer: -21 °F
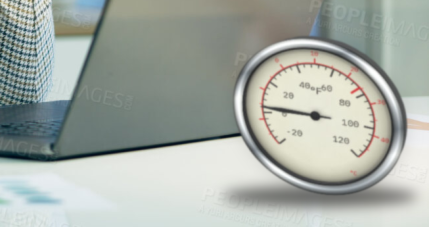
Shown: 4 °F
